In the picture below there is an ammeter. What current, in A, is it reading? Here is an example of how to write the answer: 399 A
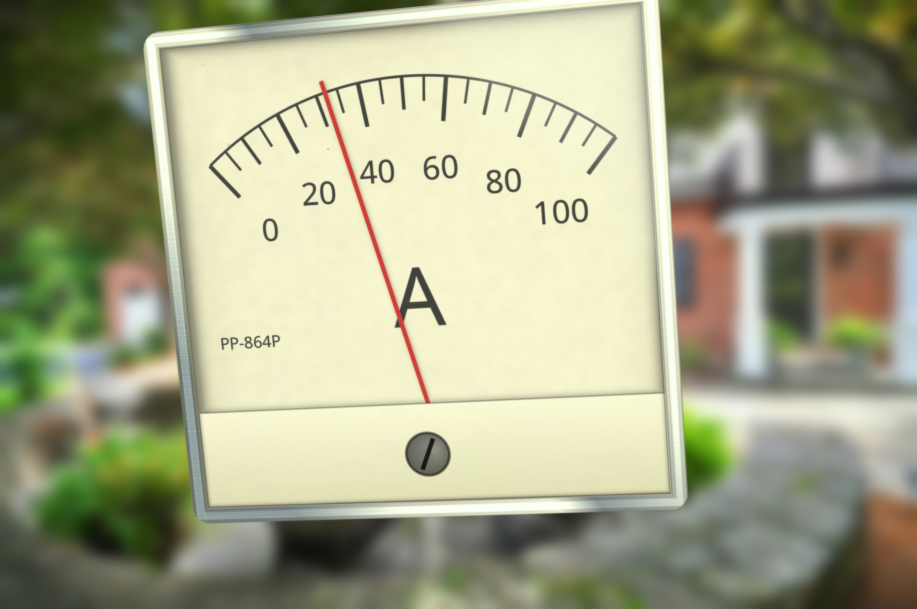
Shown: 32.5 A
